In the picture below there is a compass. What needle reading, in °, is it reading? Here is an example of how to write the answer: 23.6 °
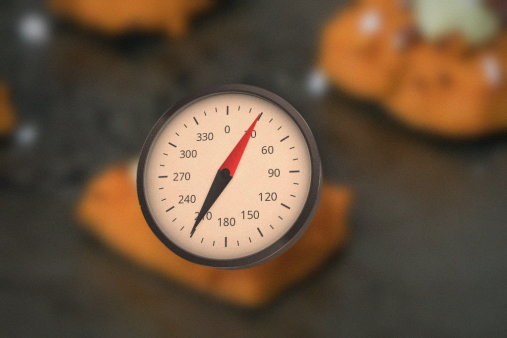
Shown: 30 °
